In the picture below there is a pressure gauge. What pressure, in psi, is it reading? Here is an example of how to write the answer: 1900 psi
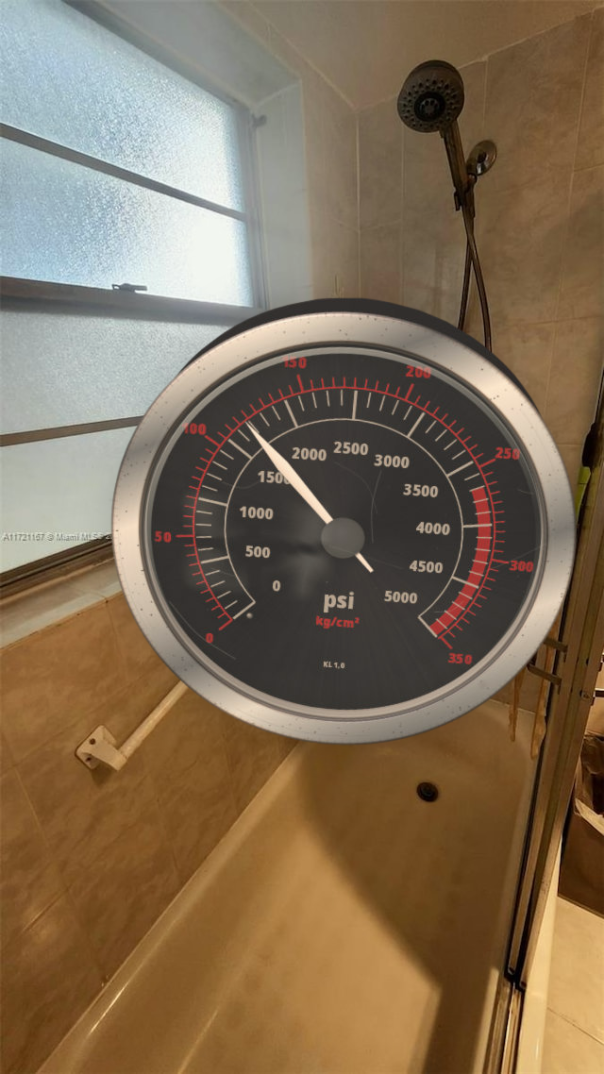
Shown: 1700 psi
